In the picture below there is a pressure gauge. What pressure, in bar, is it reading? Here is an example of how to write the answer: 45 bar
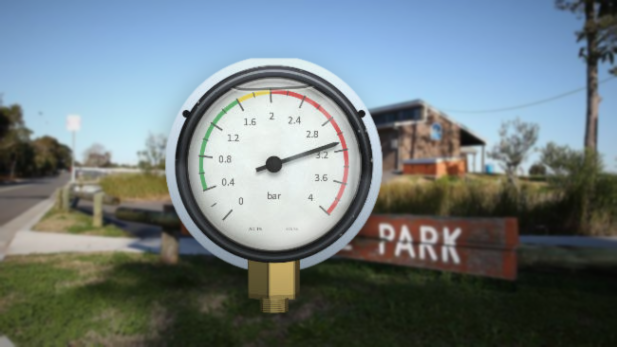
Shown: 3.1 bar
